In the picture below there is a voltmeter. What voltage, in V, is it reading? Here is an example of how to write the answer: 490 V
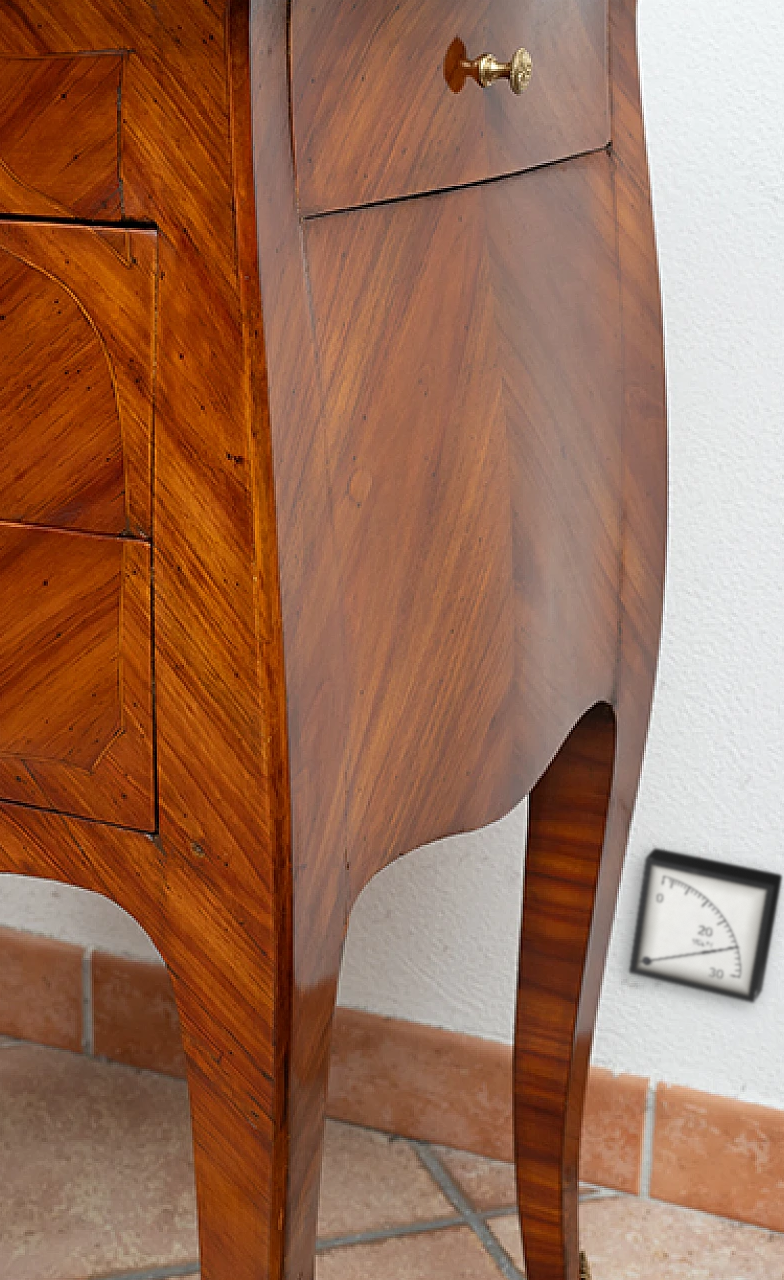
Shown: 25 V
